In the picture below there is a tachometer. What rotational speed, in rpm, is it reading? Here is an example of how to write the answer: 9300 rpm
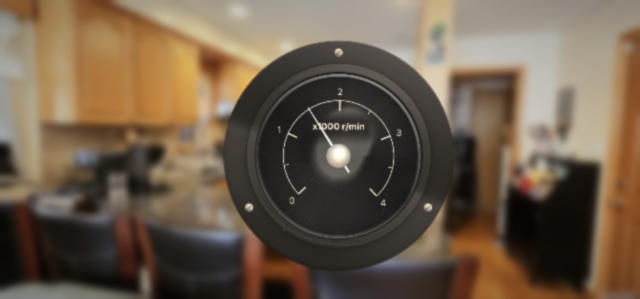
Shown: 1500 rpm
